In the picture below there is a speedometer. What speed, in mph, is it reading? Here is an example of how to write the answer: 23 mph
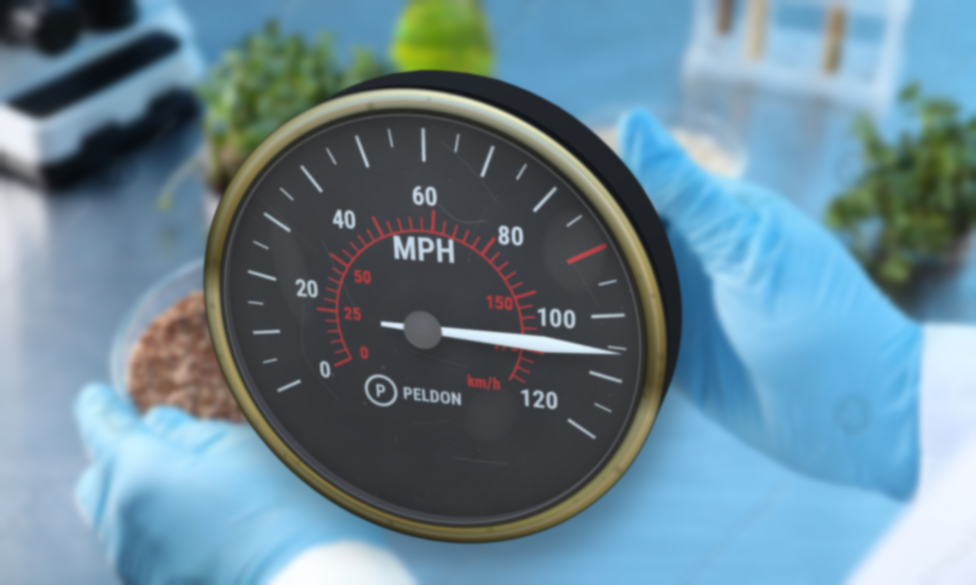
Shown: 105 mph
